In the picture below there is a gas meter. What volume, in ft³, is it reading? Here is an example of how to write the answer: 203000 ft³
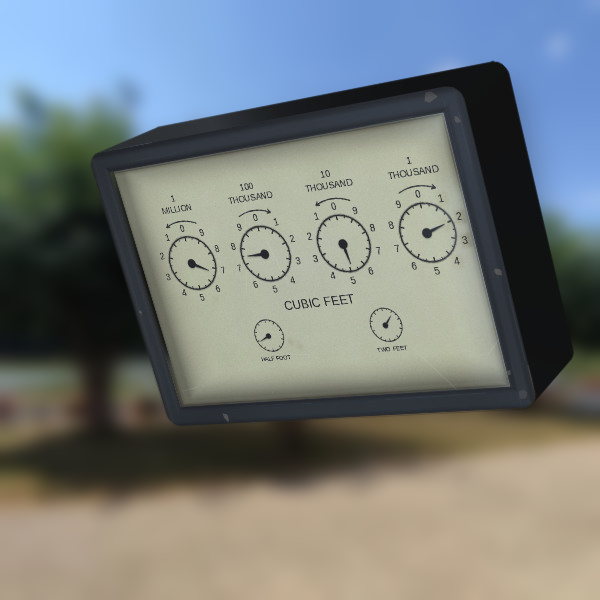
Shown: 675200 ft³
